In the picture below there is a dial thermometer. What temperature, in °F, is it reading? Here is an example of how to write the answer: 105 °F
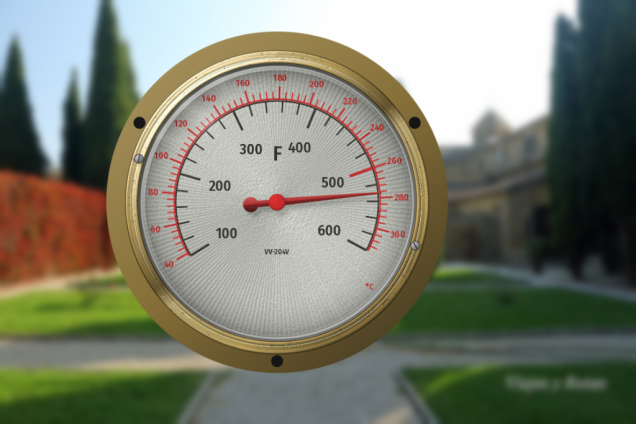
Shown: 530 °F
